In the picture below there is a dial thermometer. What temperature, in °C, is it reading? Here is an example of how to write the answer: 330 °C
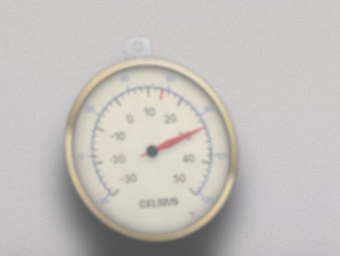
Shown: 30 °C
